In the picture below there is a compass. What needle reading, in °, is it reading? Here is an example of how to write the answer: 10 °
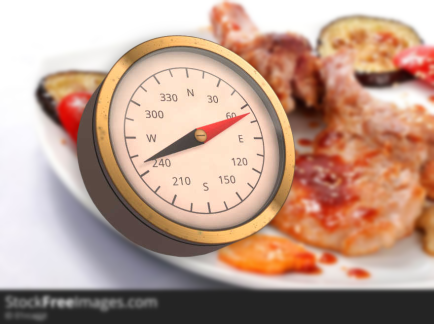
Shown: 67.5 °
